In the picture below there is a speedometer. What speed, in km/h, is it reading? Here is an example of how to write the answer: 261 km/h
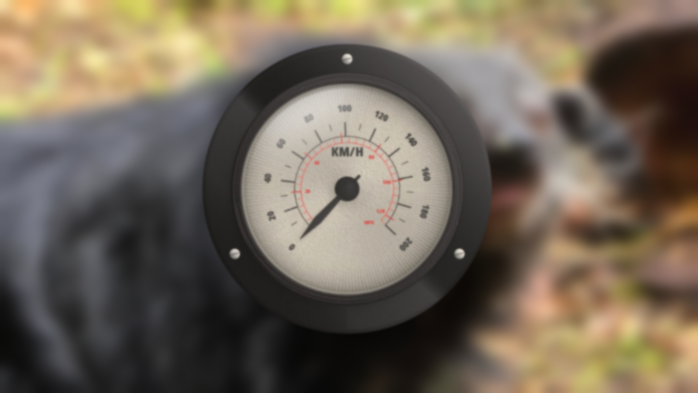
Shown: 0 km/h
